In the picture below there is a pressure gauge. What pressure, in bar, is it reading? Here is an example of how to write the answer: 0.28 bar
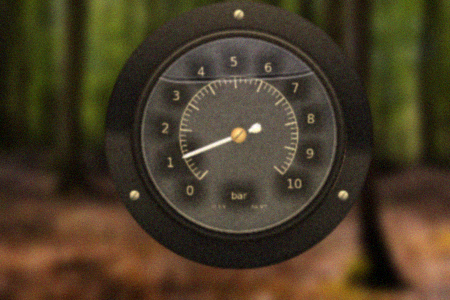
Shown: 1 bar
